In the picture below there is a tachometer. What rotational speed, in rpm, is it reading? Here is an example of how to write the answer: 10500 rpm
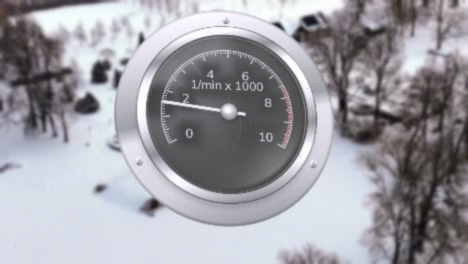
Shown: 1500 rpm
